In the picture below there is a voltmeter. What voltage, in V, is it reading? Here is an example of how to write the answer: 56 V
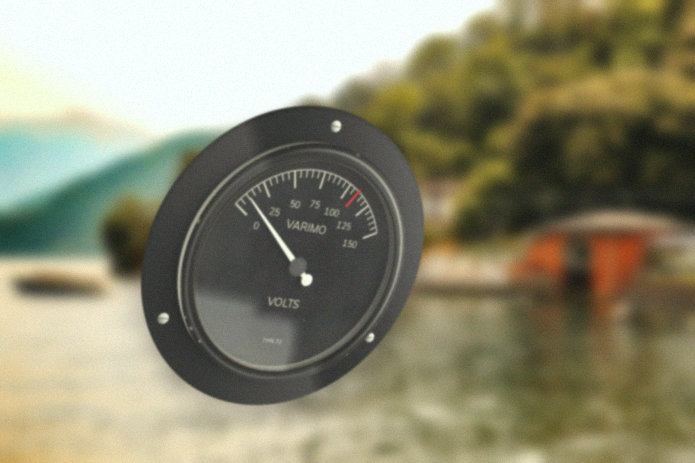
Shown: 10 V
